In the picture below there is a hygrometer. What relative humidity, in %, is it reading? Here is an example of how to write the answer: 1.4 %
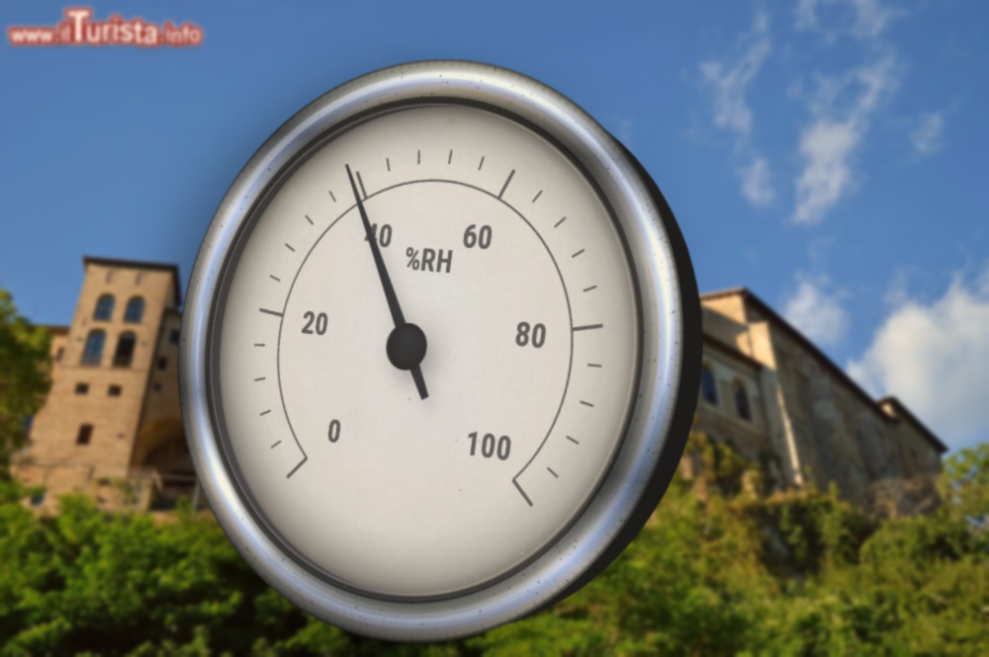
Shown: 40 %
